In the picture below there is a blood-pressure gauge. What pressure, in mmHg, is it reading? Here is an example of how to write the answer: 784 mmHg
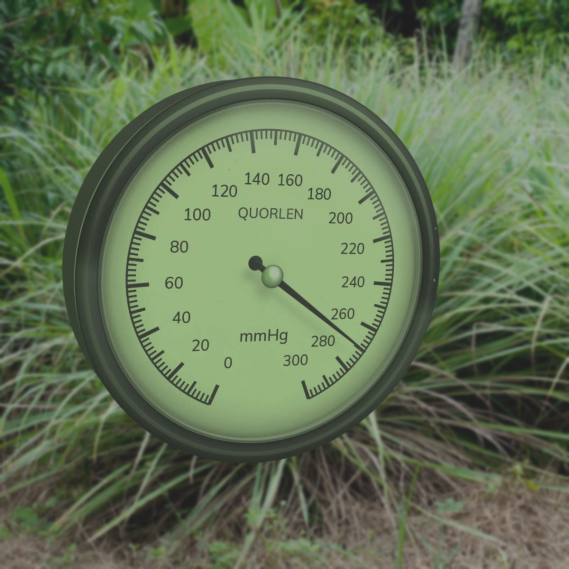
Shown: 270 mmHg
